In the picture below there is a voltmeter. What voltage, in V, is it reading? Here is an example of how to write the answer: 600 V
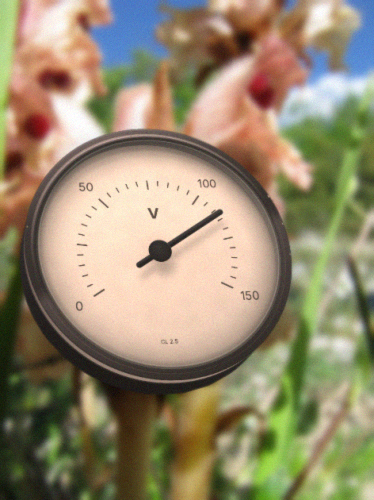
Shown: 112.5 V
